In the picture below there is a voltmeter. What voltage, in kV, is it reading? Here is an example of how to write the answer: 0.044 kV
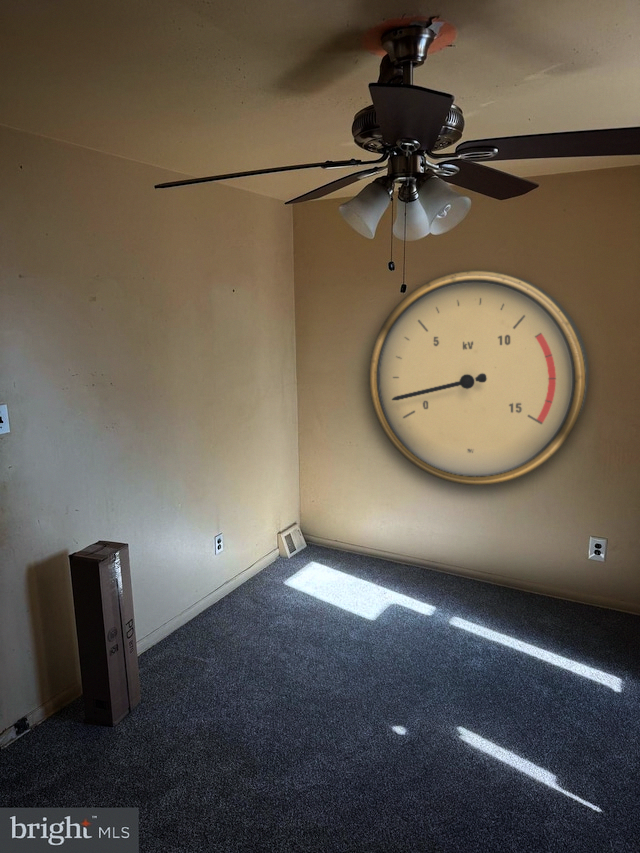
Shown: 1 kV
